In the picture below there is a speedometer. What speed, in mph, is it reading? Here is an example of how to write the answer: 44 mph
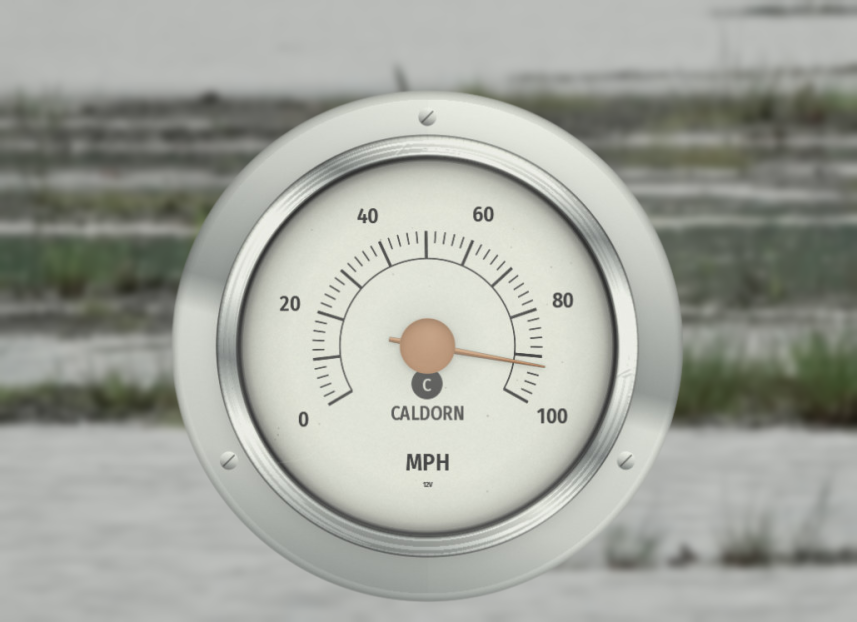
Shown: 92 mph
